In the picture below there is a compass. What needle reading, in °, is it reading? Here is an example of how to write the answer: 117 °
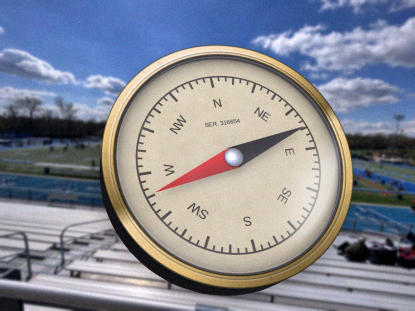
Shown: 255 °
